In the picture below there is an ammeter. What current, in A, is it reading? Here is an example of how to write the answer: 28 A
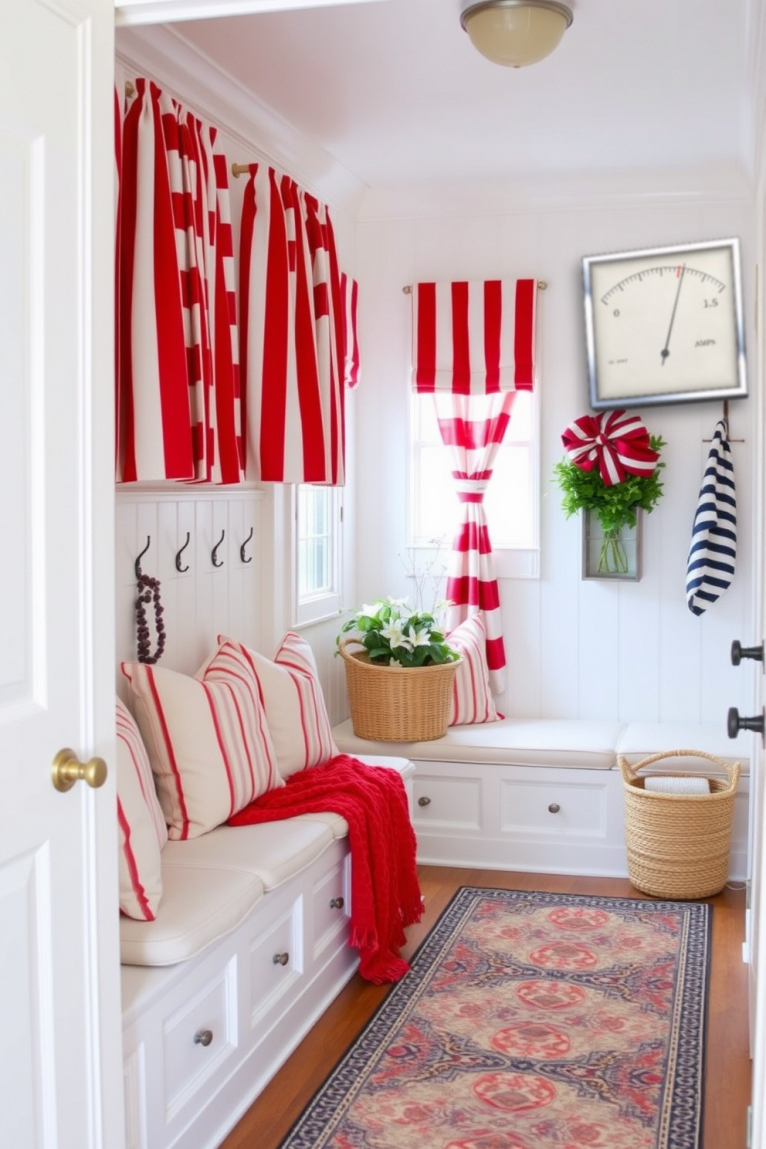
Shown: 1 A
